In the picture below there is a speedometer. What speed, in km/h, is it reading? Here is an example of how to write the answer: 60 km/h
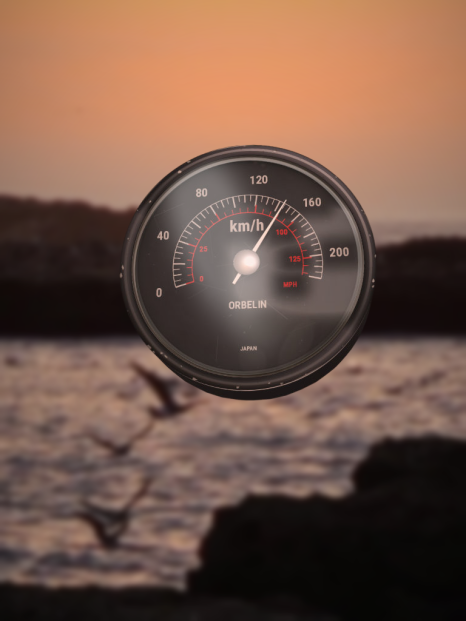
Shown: 145 km/h
